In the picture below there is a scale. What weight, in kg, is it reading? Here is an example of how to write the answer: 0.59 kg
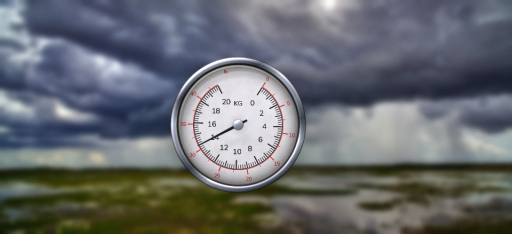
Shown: 14 kg
